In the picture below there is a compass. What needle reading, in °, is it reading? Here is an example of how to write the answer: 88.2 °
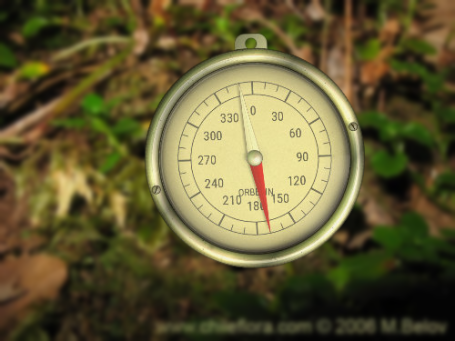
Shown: 170 °
